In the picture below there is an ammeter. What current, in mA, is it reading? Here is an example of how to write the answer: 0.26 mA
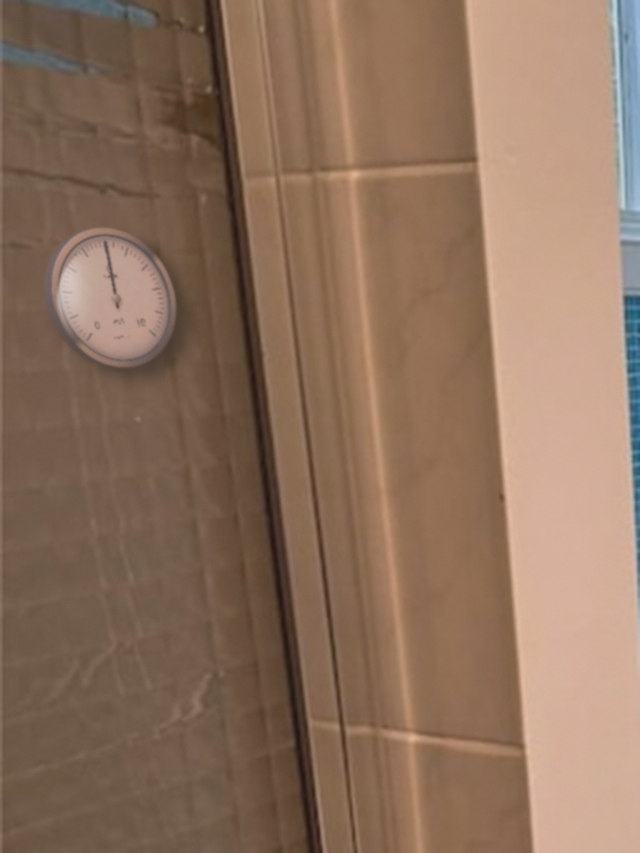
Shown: 5 mA
